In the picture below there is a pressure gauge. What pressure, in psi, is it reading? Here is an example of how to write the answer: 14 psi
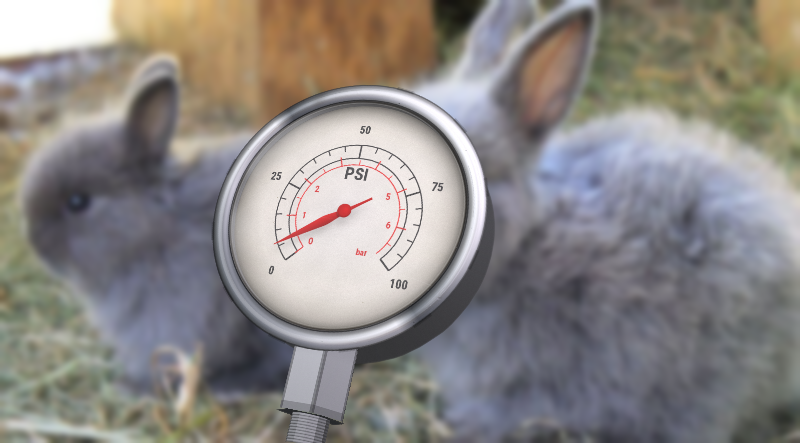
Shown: 5 psi
